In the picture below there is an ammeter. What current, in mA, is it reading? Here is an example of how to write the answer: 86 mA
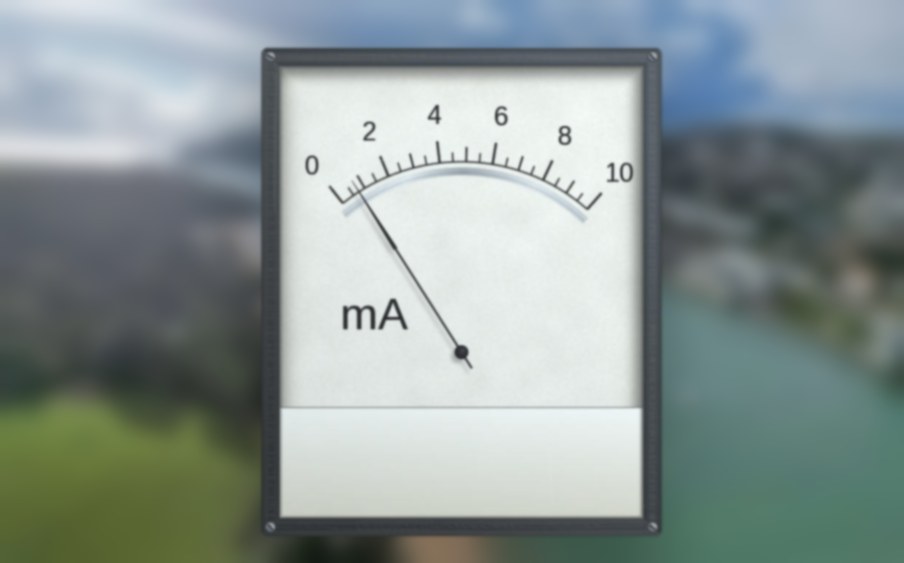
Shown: 0.75 mA
